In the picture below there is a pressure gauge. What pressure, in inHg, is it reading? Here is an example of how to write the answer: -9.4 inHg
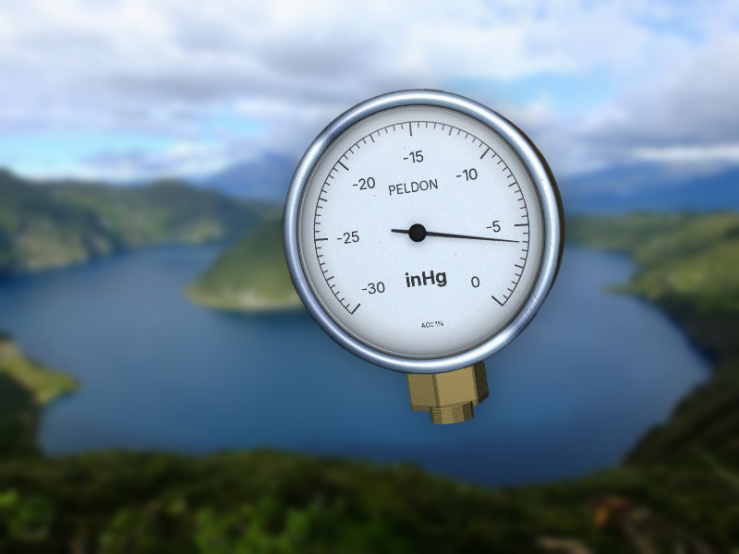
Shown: -4 inHg
